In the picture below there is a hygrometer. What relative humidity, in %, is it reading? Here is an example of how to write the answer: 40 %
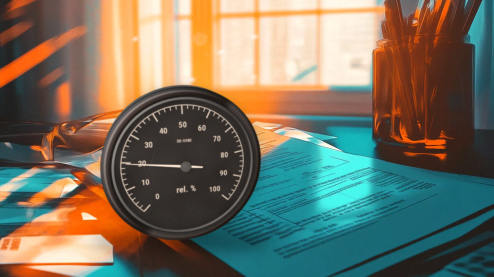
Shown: 20 %
